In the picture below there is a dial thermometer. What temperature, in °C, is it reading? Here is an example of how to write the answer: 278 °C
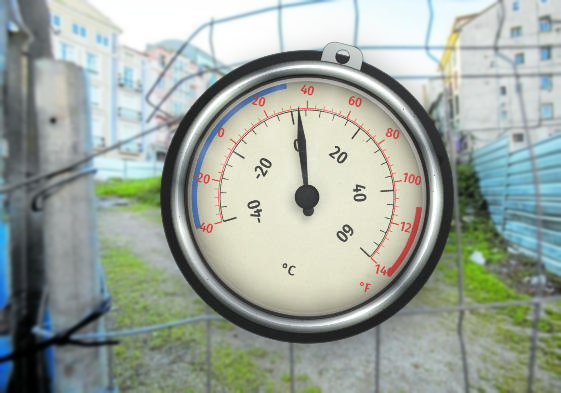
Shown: 2 °C
